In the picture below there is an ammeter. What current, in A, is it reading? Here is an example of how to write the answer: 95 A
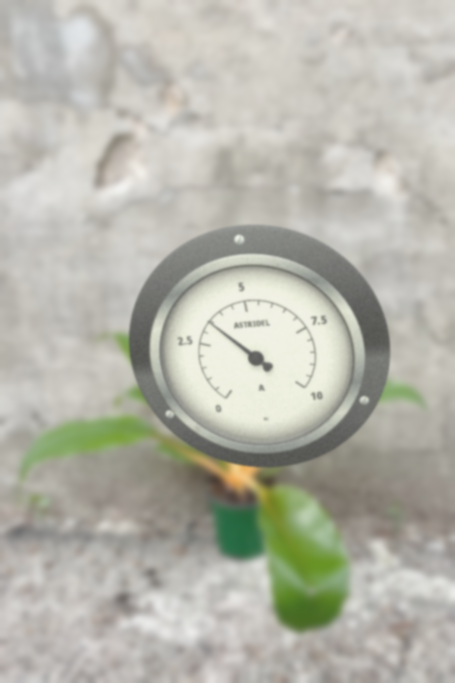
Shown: 3.5 A
